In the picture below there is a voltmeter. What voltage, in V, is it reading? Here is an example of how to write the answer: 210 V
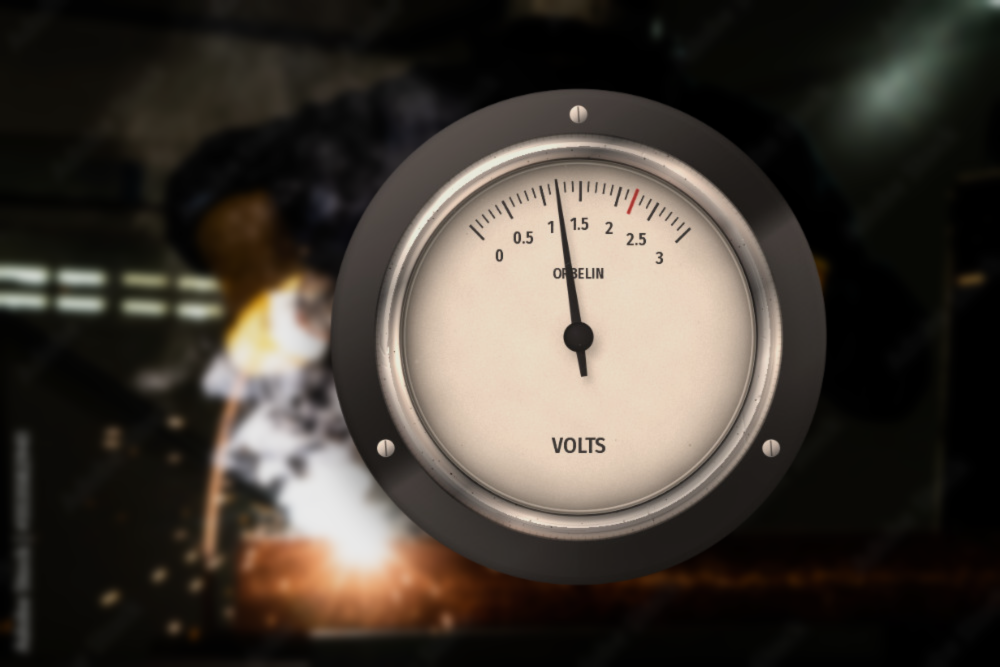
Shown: 1.2 V
